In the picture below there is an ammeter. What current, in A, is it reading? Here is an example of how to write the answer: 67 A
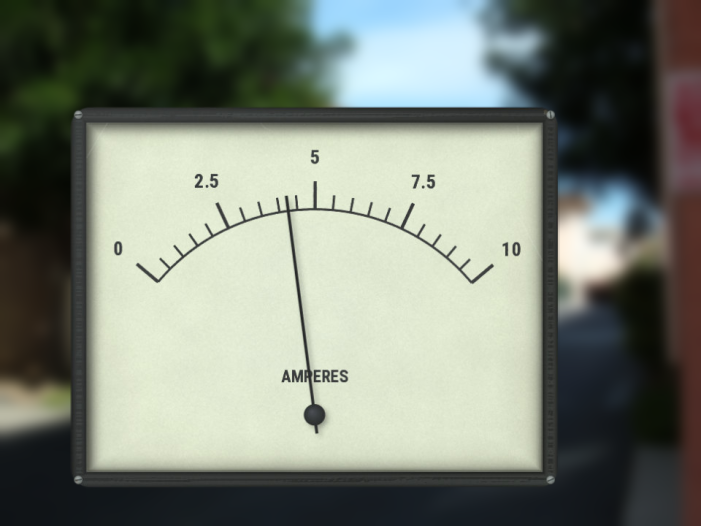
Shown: 4.25 A
